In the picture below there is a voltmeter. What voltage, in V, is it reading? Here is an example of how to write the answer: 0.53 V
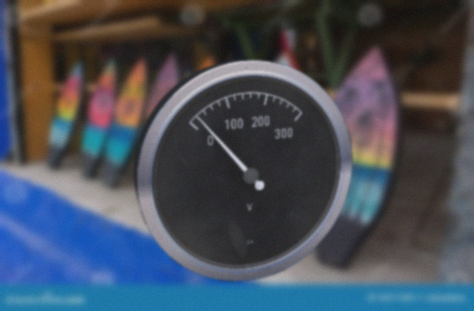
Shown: 20 V
